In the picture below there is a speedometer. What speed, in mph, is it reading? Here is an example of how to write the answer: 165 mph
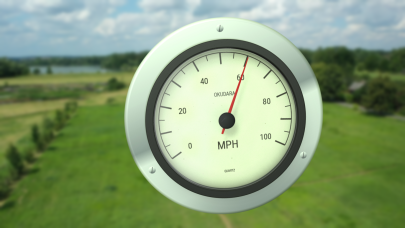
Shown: 60 mph
